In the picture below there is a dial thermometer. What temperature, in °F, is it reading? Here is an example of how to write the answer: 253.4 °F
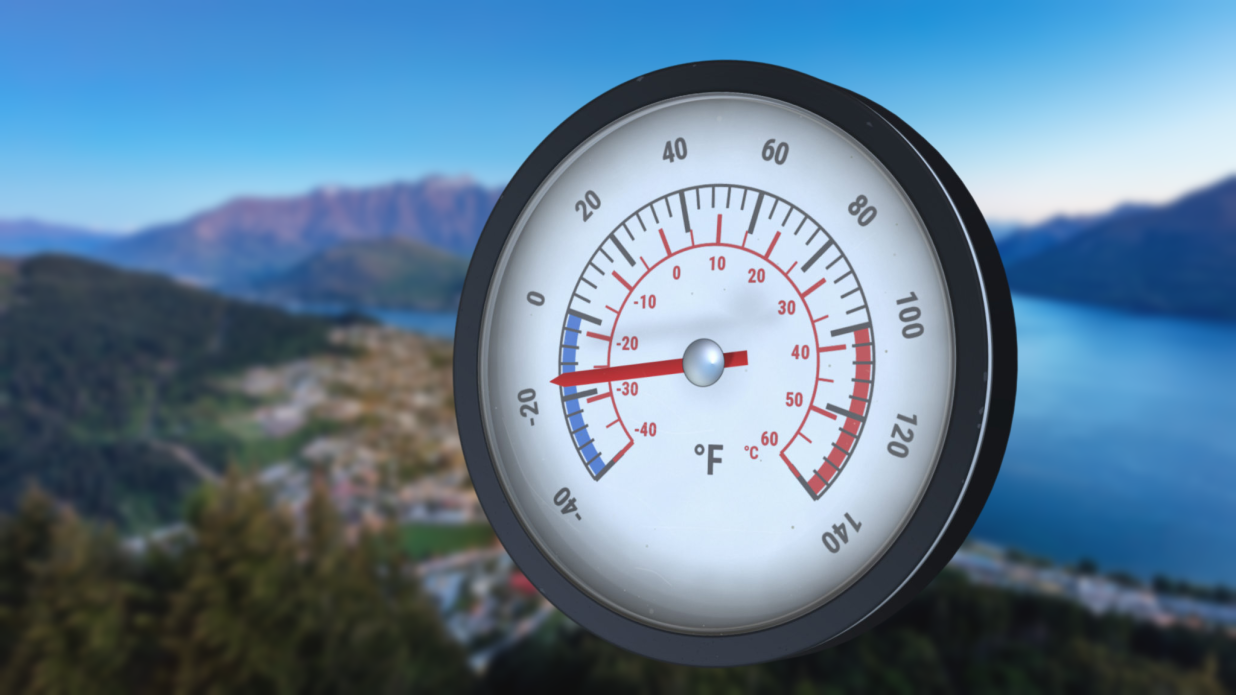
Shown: -16 °F
